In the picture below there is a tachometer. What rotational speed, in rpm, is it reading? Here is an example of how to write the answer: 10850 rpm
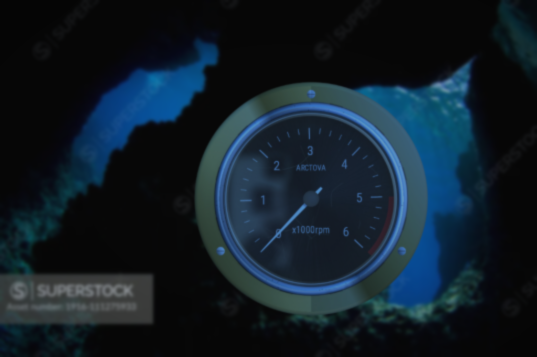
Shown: 0 rpm
